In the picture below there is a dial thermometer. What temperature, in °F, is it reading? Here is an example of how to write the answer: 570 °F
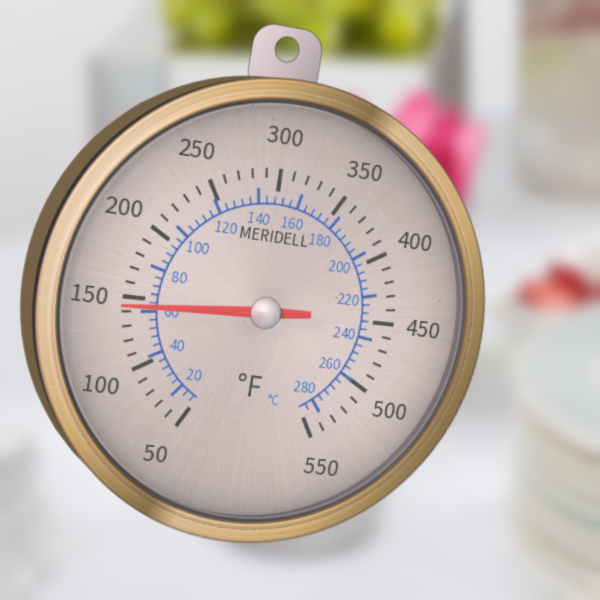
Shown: 145 °F
